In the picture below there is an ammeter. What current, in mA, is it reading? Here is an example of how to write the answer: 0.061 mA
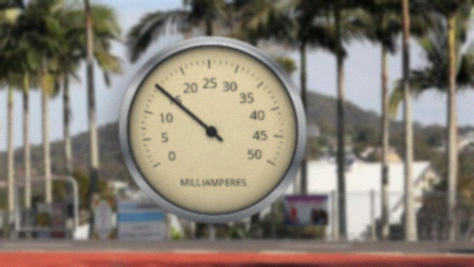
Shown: 15 mA
